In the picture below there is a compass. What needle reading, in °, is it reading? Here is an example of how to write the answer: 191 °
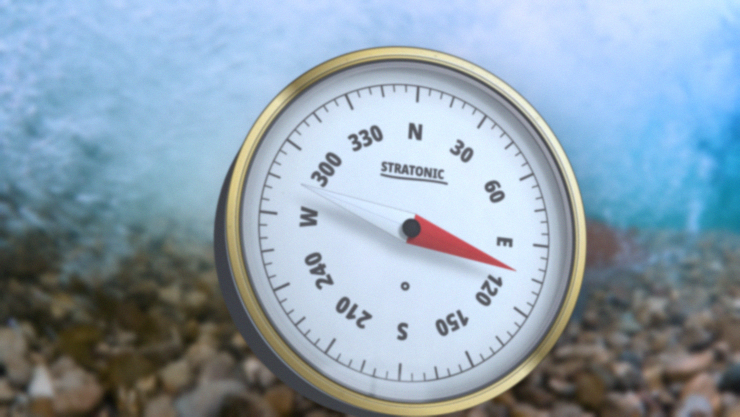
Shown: 105 °
